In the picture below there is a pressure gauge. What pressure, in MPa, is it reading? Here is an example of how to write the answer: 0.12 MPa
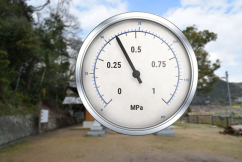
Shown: 0.4 MPa
